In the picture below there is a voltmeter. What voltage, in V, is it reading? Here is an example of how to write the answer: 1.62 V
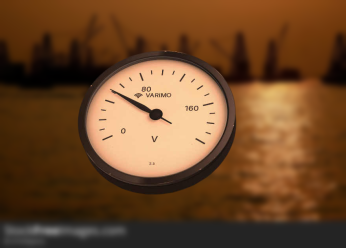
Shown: 50 V
